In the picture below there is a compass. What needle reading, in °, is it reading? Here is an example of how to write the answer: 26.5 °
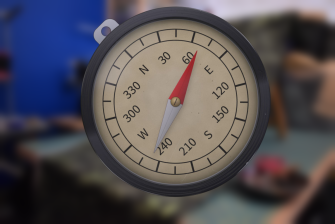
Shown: 67.5 °
